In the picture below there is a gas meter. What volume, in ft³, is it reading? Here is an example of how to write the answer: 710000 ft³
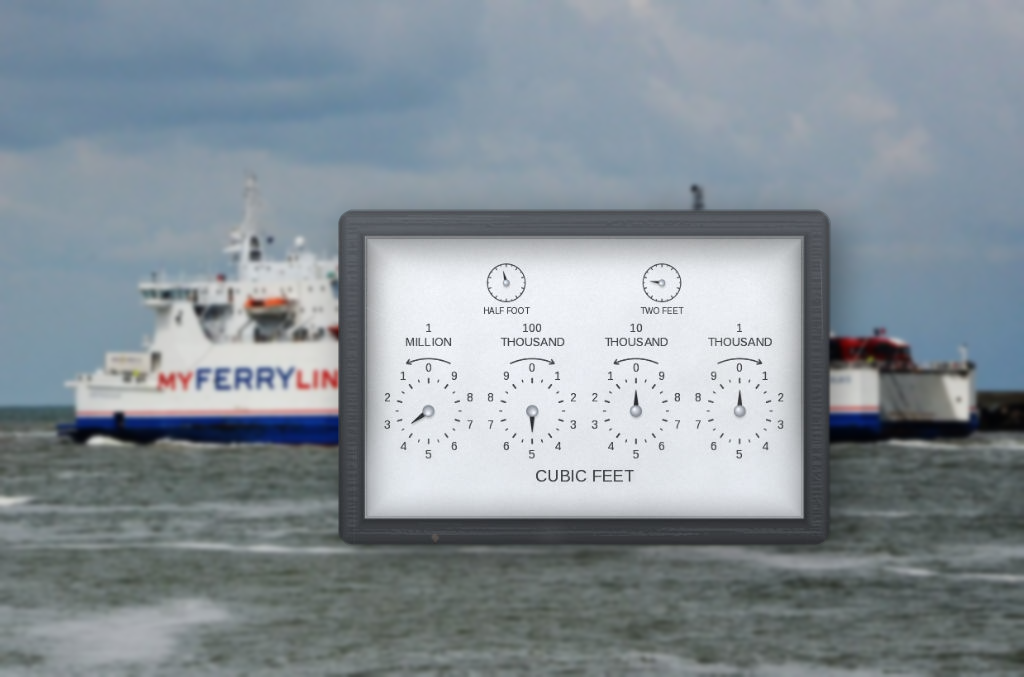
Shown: 350000 ft³
